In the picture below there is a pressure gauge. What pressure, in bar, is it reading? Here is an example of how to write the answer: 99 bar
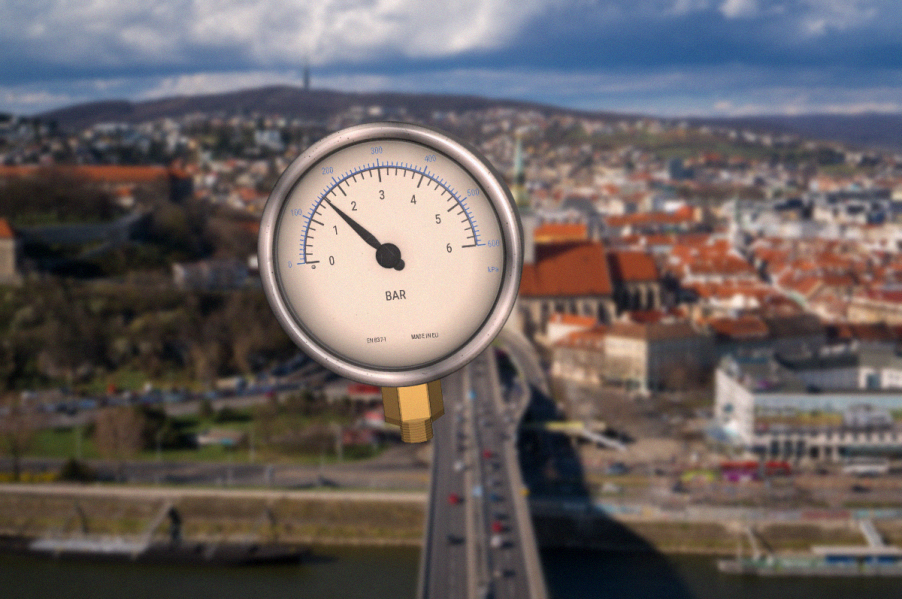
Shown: 1.6 bar
